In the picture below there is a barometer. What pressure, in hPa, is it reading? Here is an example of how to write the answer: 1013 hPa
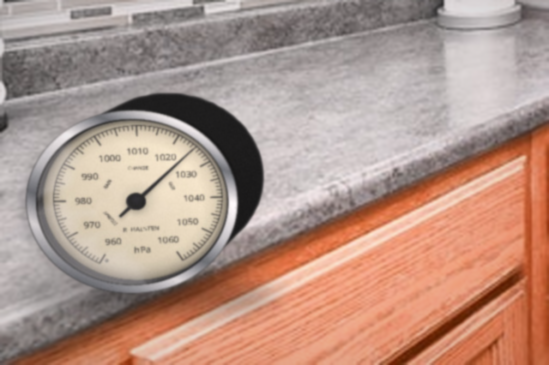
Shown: 1025 hPa
